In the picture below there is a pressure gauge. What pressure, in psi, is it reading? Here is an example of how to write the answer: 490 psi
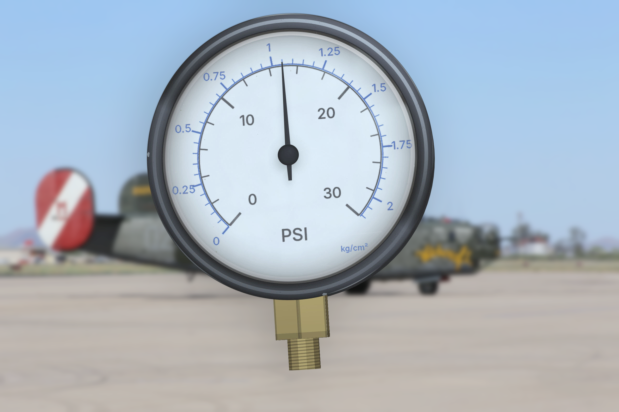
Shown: 15 psi
